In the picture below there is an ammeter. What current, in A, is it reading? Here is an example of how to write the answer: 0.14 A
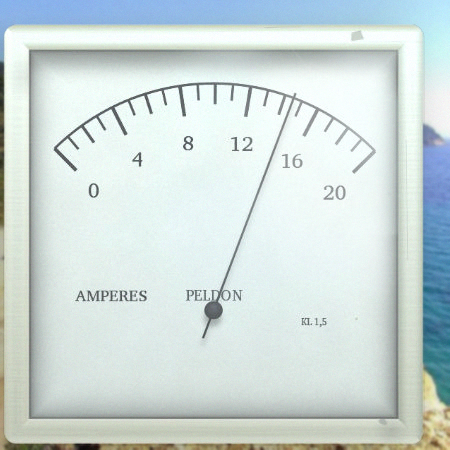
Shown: 14.5 A
